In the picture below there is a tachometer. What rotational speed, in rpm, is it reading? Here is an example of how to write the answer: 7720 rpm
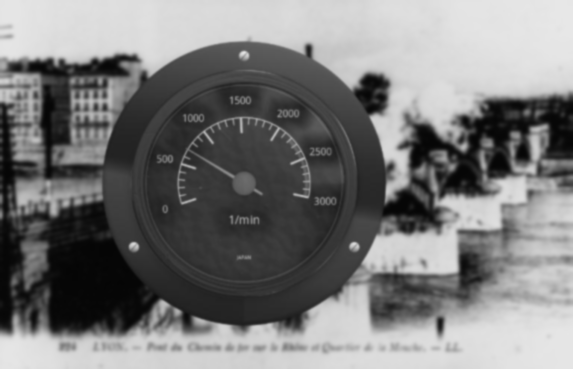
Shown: 700 rpm
